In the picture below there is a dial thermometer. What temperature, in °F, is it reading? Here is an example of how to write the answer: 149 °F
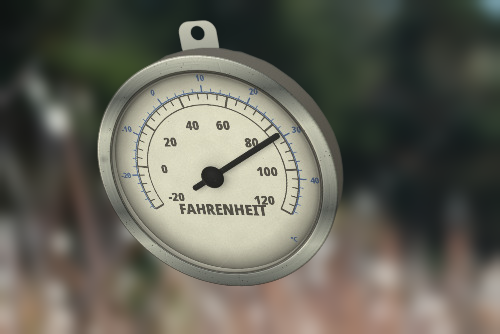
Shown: 84 °F
